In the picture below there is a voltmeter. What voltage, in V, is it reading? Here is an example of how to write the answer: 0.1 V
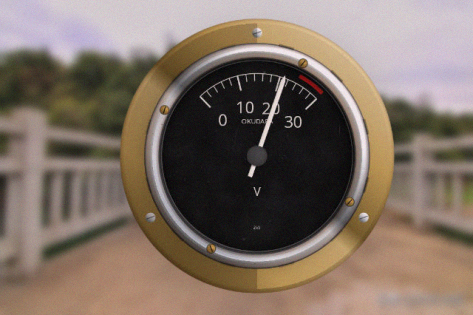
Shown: 21 V
